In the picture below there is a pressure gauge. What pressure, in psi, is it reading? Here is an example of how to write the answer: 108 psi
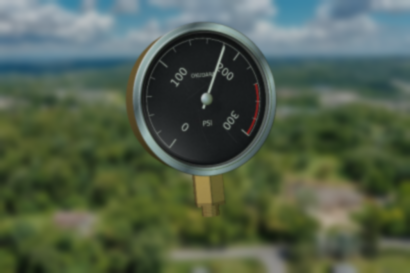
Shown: 180 psi
